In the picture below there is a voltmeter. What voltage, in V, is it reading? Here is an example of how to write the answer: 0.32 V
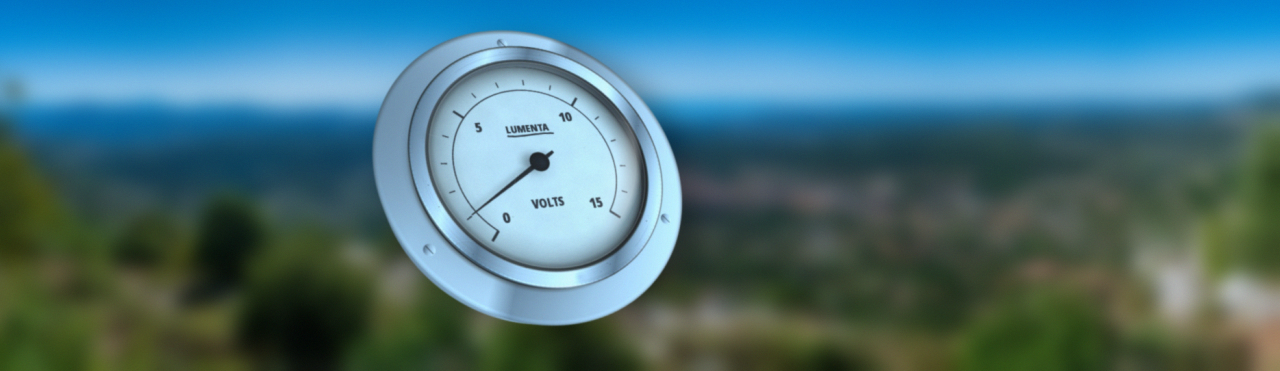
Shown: 1 V
